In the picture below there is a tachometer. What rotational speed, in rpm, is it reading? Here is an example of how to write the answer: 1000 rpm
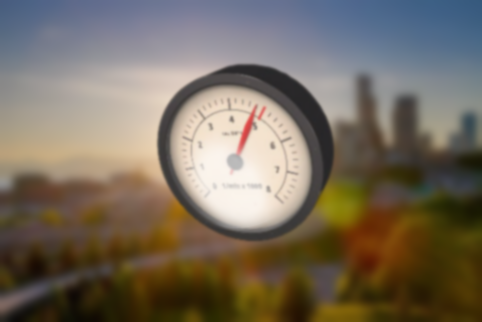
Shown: 4800 rpm
